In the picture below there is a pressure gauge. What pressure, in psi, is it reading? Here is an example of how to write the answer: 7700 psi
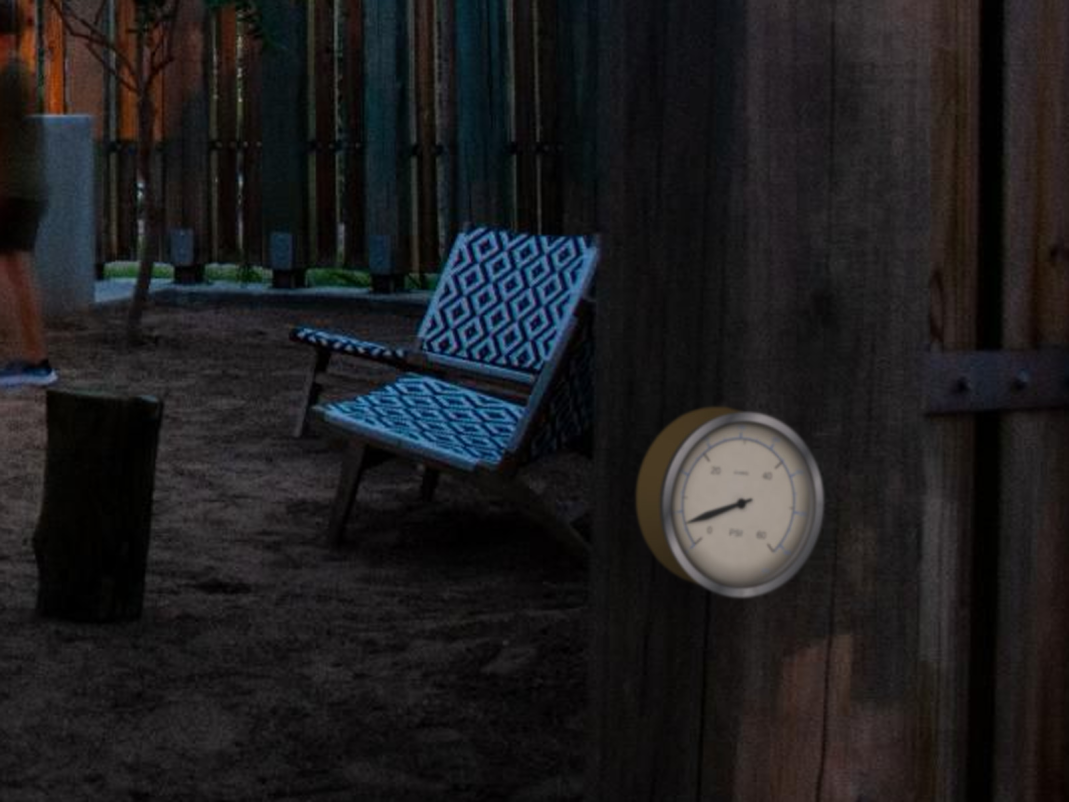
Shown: 5 psi
